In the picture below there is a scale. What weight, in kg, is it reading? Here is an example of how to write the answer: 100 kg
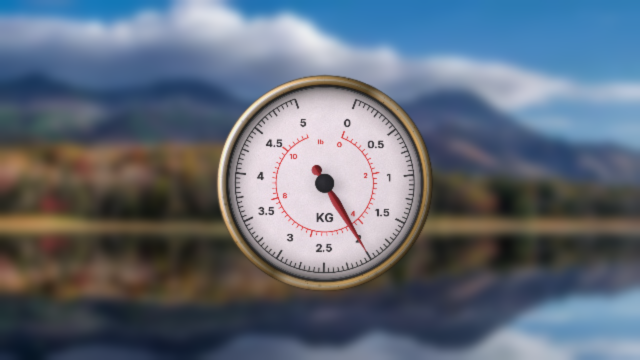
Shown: 2 kg
